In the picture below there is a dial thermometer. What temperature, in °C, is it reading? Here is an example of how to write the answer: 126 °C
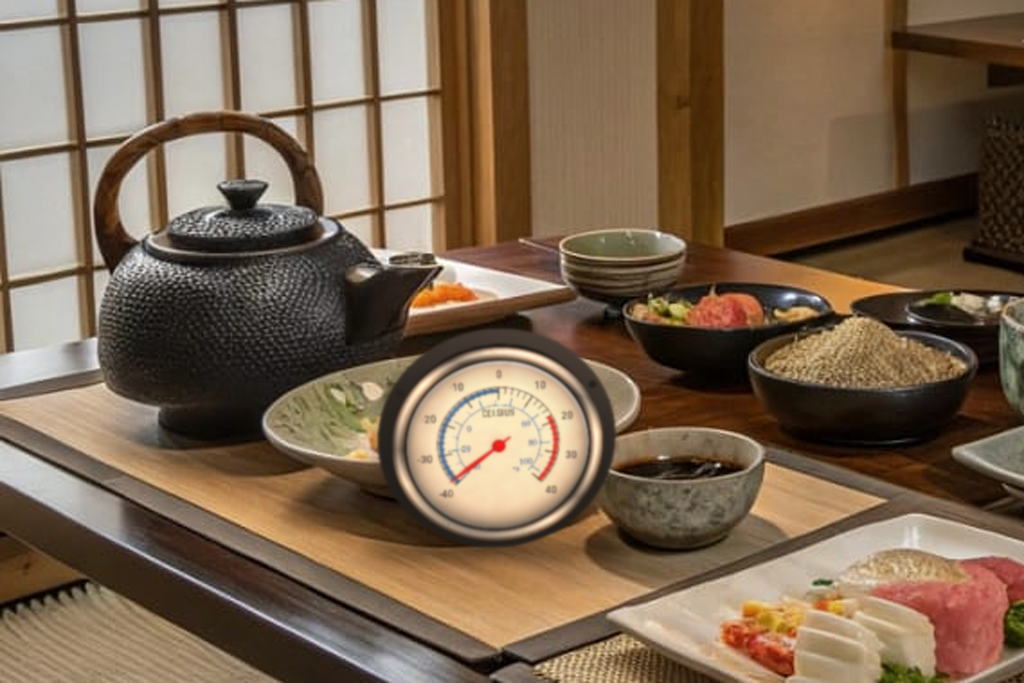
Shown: -38 °C
